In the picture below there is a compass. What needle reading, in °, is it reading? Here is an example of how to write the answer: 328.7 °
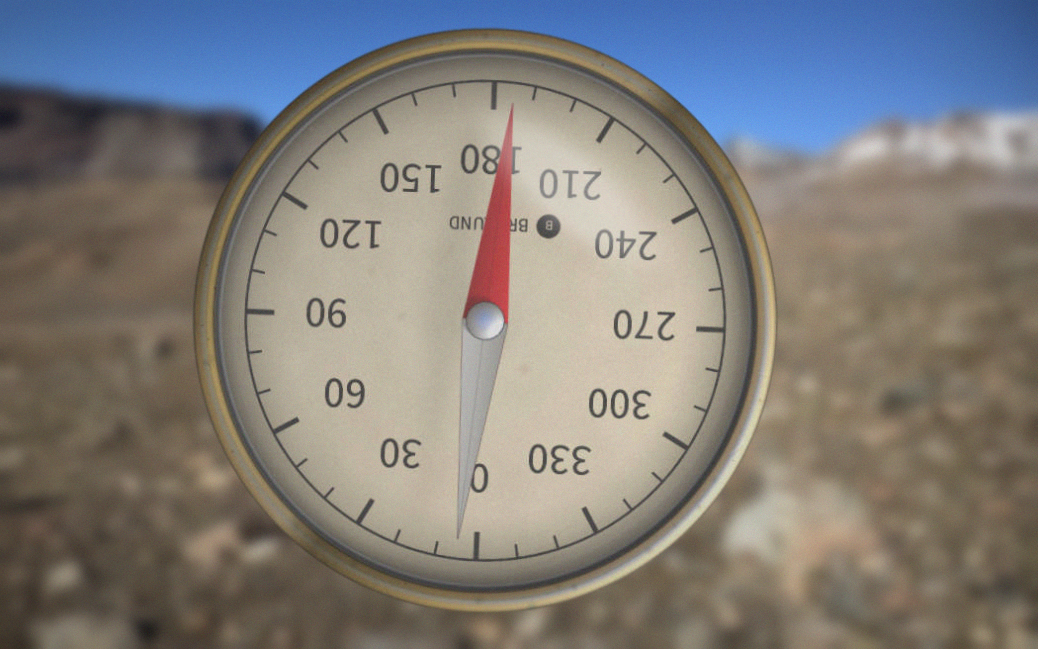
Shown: 185 °
